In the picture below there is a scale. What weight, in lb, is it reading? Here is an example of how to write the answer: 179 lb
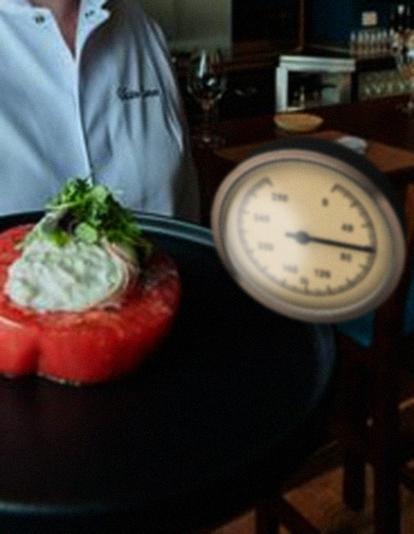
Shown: 60 lb
